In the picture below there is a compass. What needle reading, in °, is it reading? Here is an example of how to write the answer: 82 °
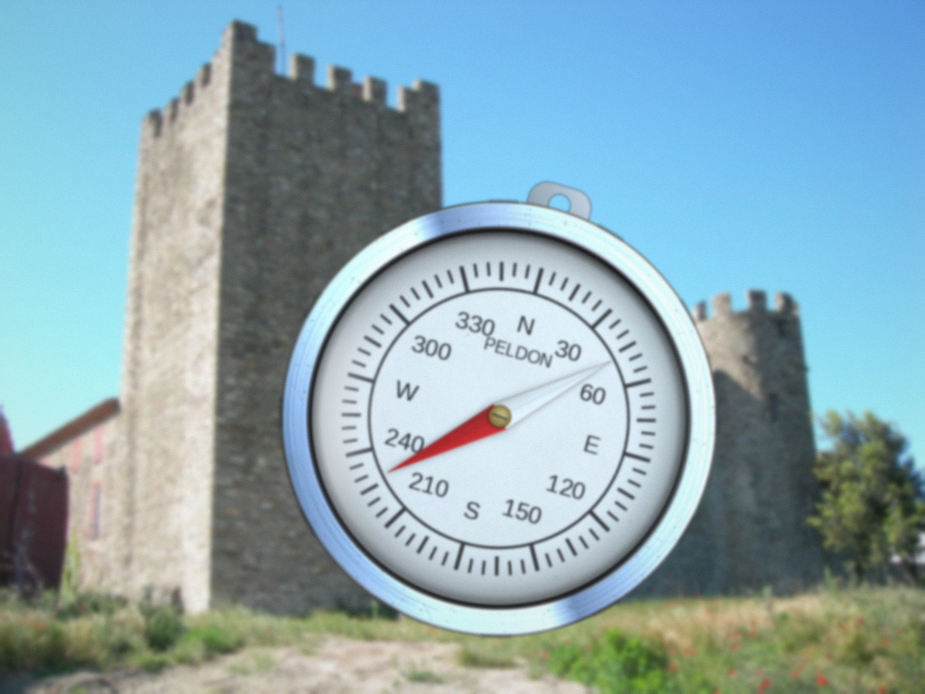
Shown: 227.5 °
